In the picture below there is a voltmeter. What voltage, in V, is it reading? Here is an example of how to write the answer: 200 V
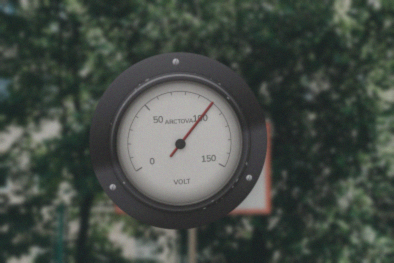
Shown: 100 V
